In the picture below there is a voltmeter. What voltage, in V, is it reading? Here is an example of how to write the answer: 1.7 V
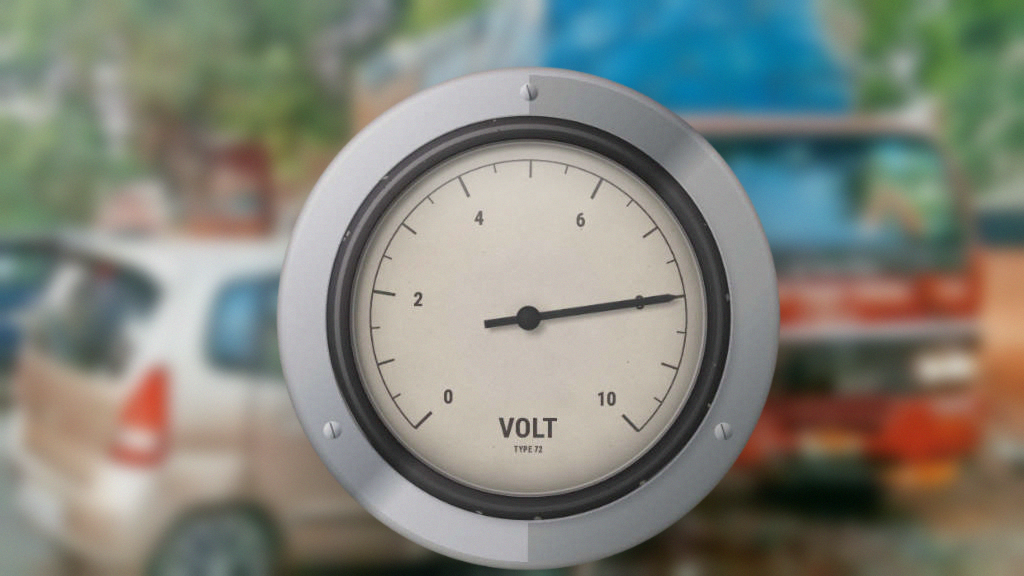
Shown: 8 V
